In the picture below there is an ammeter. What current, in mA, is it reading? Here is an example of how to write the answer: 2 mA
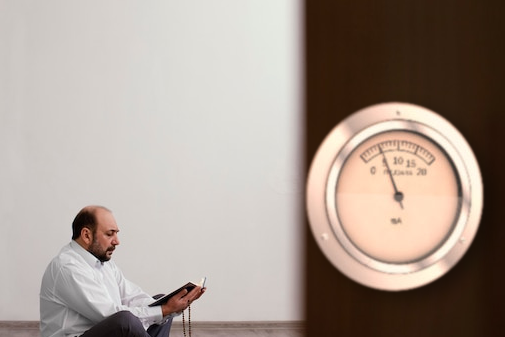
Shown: 5 mA
